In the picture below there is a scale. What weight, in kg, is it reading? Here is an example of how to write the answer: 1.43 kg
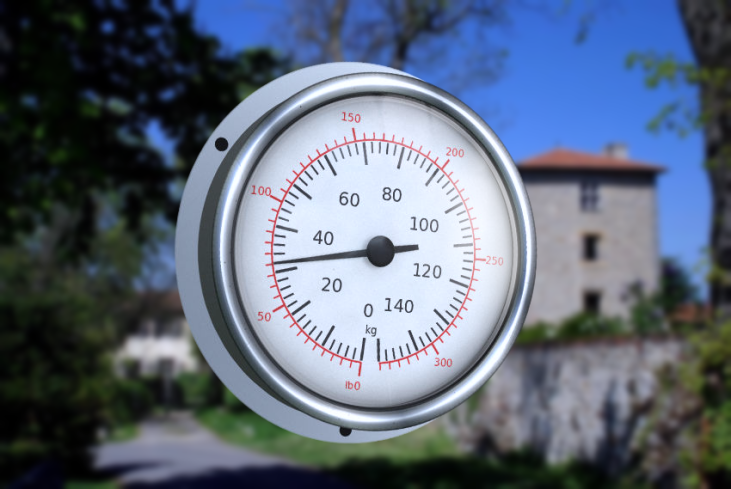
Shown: 32 kg
